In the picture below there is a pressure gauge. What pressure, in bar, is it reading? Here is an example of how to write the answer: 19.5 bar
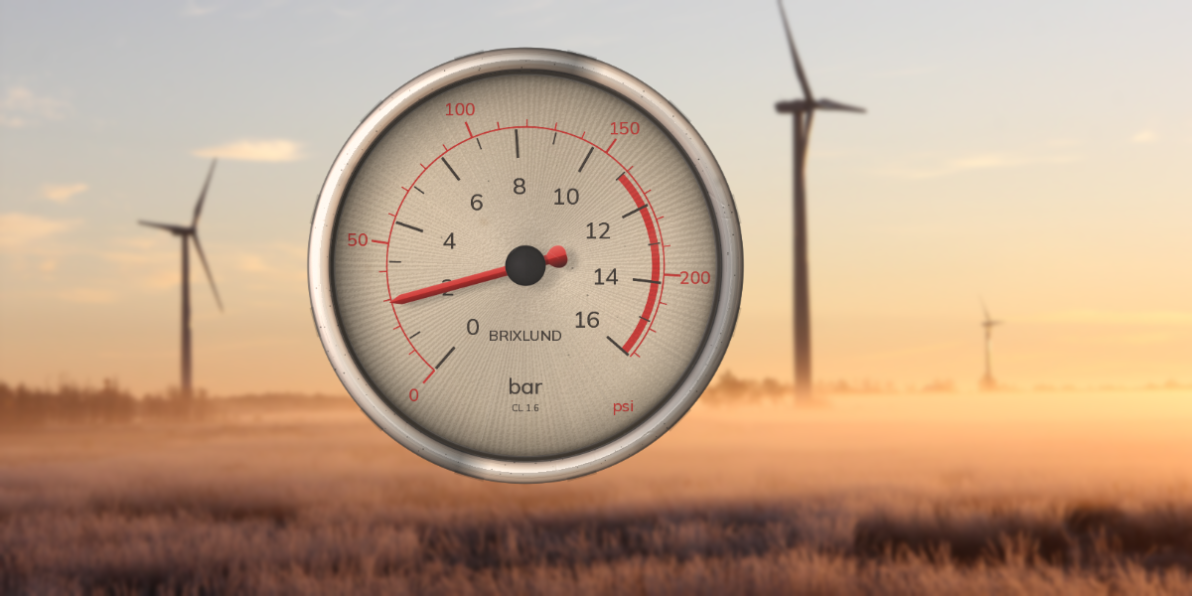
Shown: 2 bar
